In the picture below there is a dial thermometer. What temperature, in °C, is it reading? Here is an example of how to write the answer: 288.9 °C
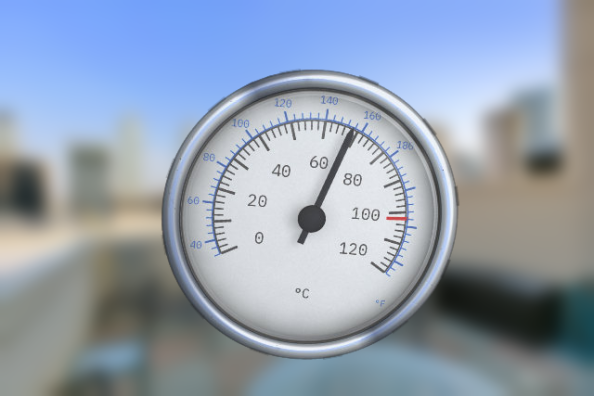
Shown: 68 °C
